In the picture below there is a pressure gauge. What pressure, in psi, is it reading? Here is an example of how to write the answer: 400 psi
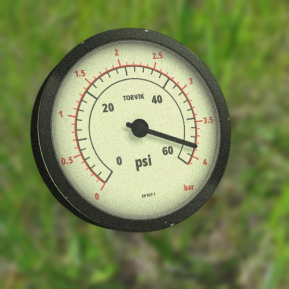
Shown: 56 psi
